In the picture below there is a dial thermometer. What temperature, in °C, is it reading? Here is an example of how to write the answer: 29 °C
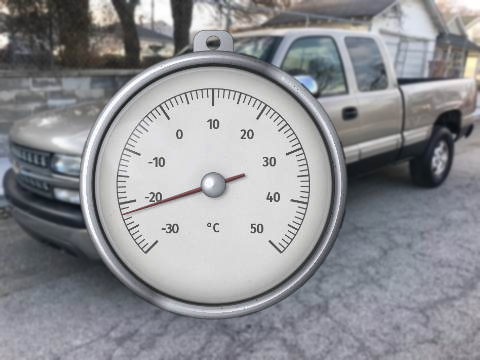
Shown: -22 °C
